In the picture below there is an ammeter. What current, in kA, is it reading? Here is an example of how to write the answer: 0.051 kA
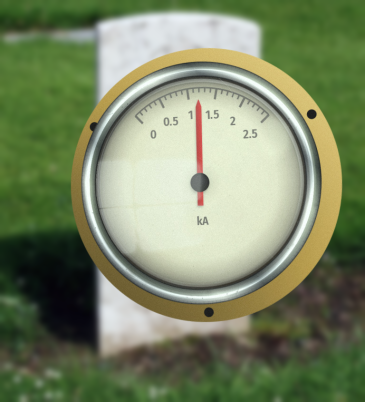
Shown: 1.2 kA
